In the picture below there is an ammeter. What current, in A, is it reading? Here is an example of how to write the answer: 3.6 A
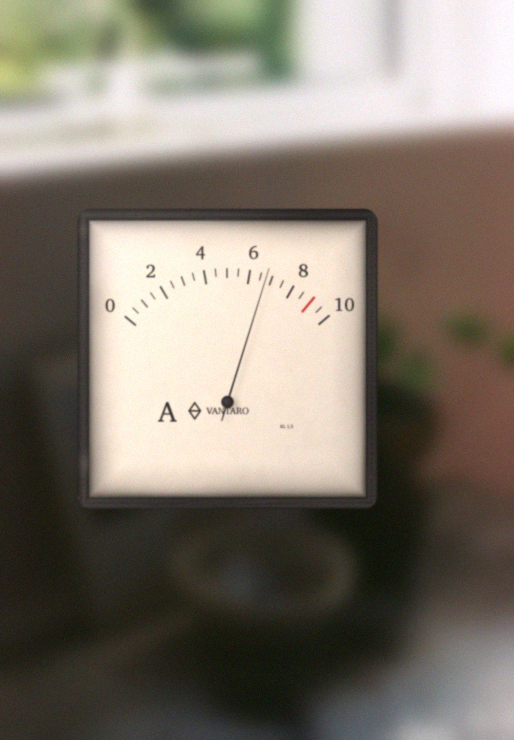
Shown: 6.75 A
